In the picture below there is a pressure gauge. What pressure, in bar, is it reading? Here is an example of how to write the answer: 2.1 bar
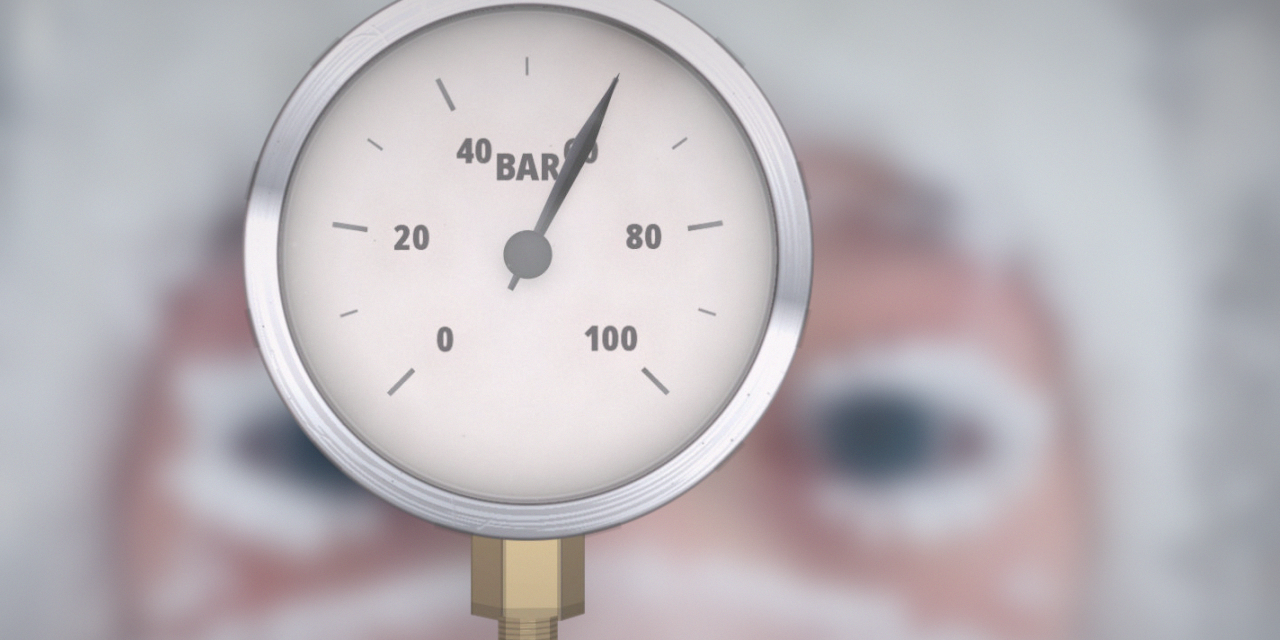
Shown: 60 bar
